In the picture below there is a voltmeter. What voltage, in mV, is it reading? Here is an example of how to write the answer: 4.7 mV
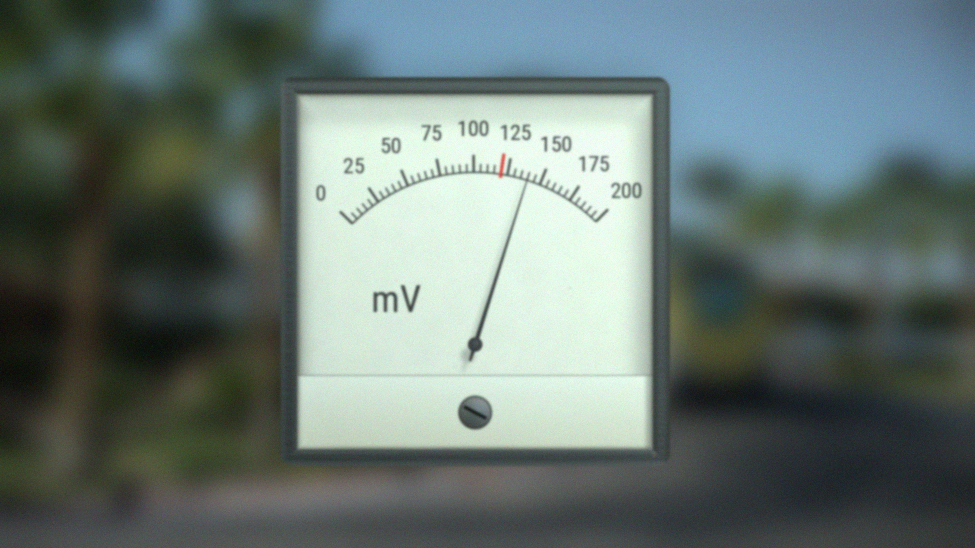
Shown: 140 mV
